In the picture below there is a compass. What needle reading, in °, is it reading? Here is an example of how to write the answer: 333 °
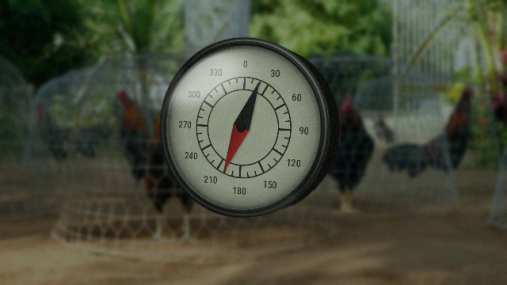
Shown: 200 °
